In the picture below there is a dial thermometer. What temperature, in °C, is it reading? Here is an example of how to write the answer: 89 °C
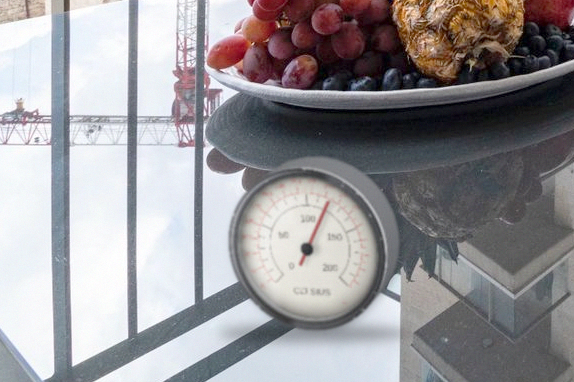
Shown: 120 °C
